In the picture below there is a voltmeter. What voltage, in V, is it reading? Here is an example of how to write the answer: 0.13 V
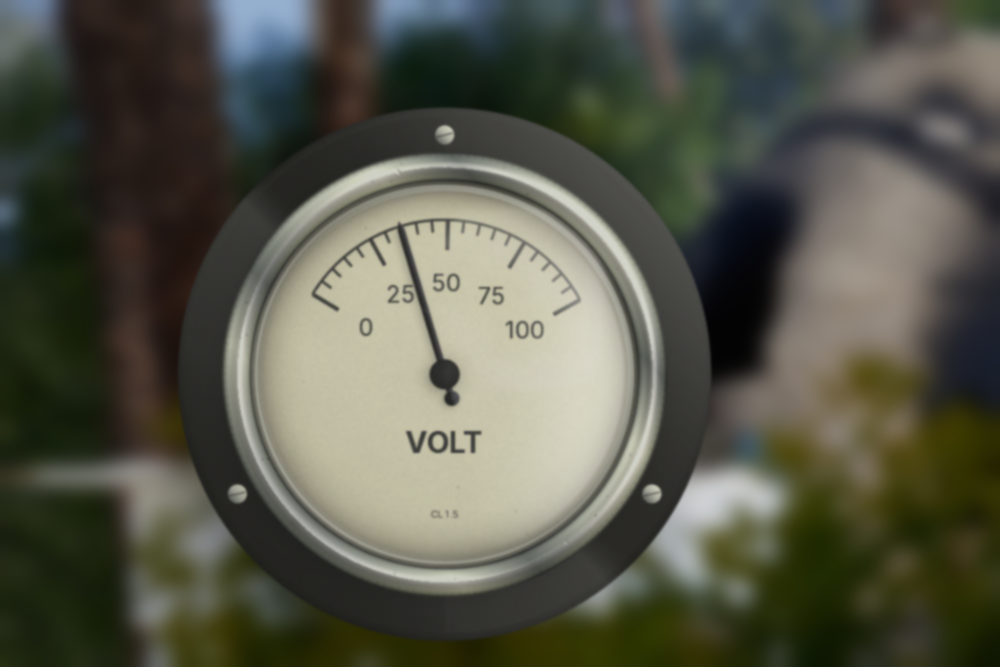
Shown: 35 V
